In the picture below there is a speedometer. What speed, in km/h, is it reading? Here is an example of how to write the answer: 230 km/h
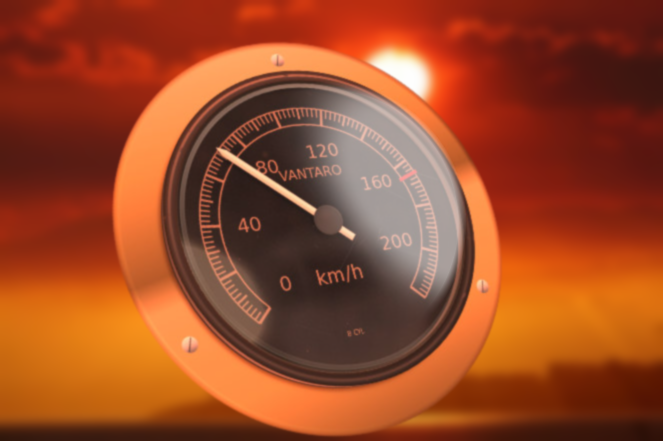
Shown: 70 km/h
